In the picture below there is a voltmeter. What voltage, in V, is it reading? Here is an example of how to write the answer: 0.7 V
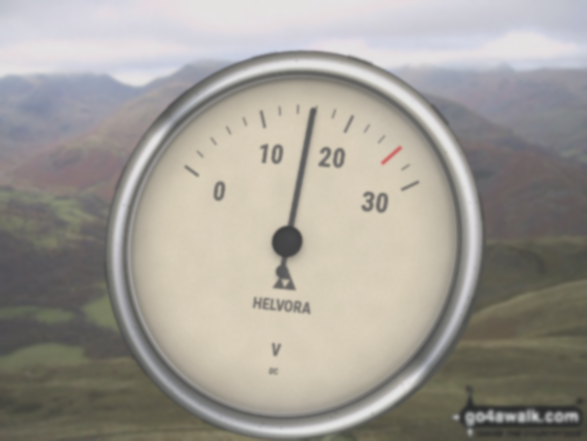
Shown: 16 V
